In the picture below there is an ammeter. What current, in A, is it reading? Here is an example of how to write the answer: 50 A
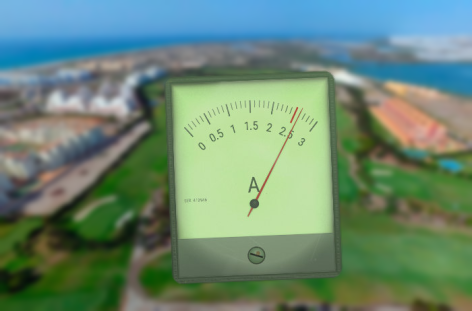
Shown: 2.6 A
